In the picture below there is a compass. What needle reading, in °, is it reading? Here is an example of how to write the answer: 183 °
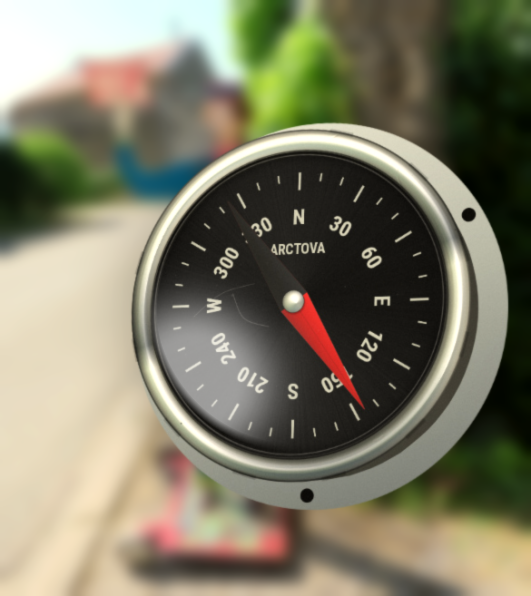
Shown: 145 °
